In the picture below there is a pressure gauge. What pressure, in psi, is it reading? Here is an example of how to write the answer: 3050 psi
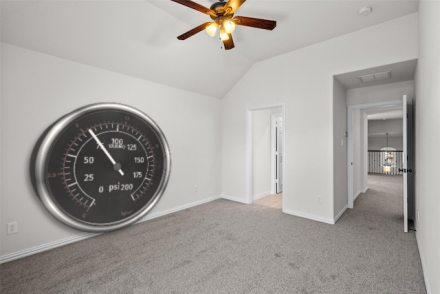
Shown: 75 psi
